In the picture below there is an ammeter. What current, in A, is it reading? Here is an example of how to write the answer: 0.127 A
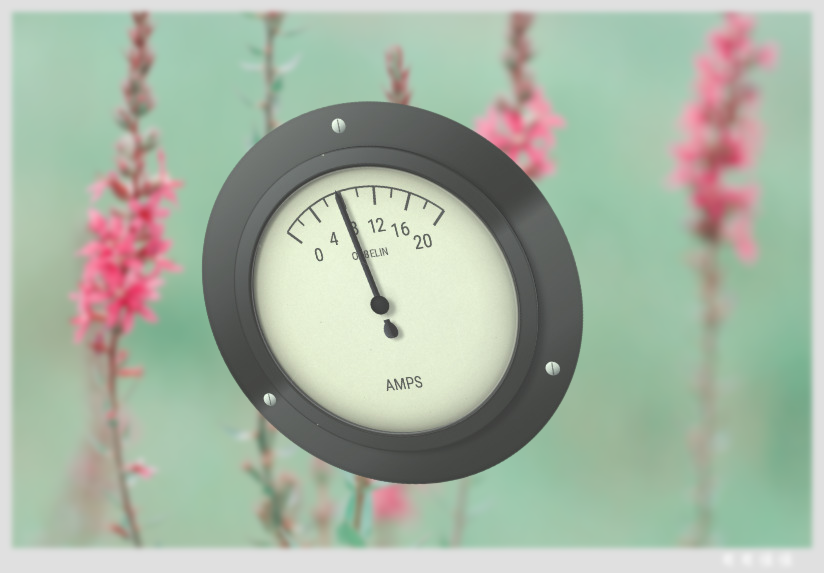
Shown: 8 A
